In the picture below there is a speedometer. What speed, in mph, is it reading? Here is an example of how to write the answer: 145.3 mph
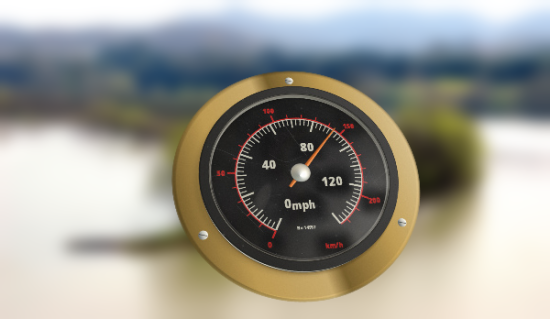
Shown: 90 mph
